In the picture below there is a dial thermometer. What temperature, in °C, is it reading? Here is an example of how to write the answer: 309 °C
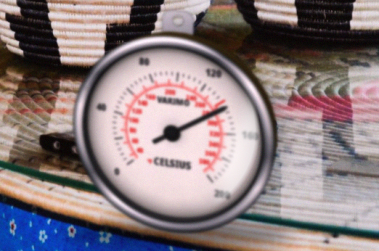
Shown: 140 °C
